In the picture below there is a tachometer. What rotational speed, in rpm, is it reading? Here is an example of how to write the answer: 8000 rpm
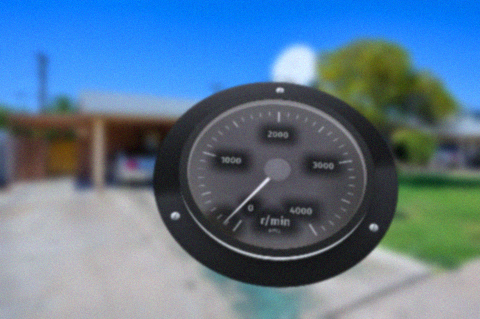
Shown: 100 rpm
